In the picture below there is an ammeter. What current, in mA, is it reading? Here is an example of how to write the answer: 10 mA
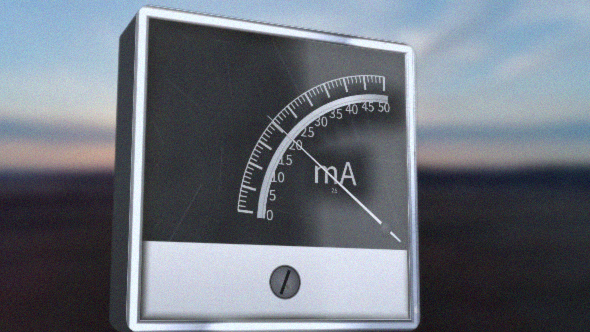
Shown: 20 mA
